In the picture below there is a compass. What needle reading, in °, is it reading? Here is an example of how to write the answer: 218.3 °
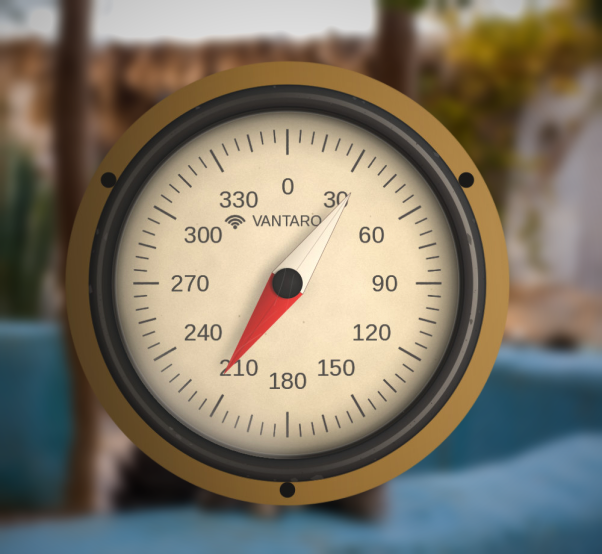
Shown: 215 °
